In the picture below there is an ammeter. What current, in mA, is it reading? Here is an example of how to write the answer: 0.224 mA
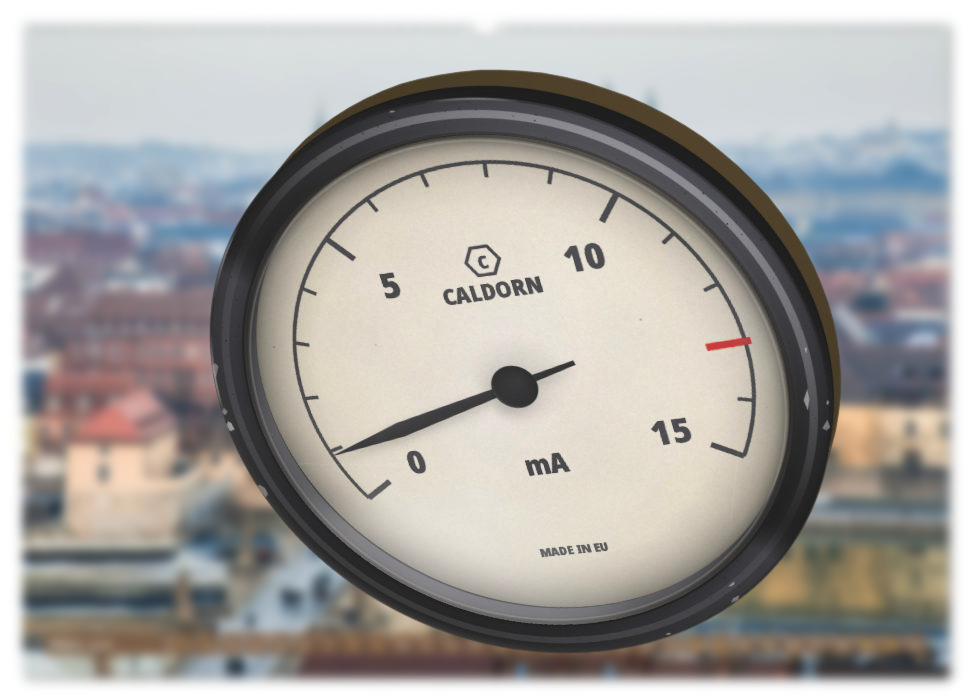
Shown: 1 mA
